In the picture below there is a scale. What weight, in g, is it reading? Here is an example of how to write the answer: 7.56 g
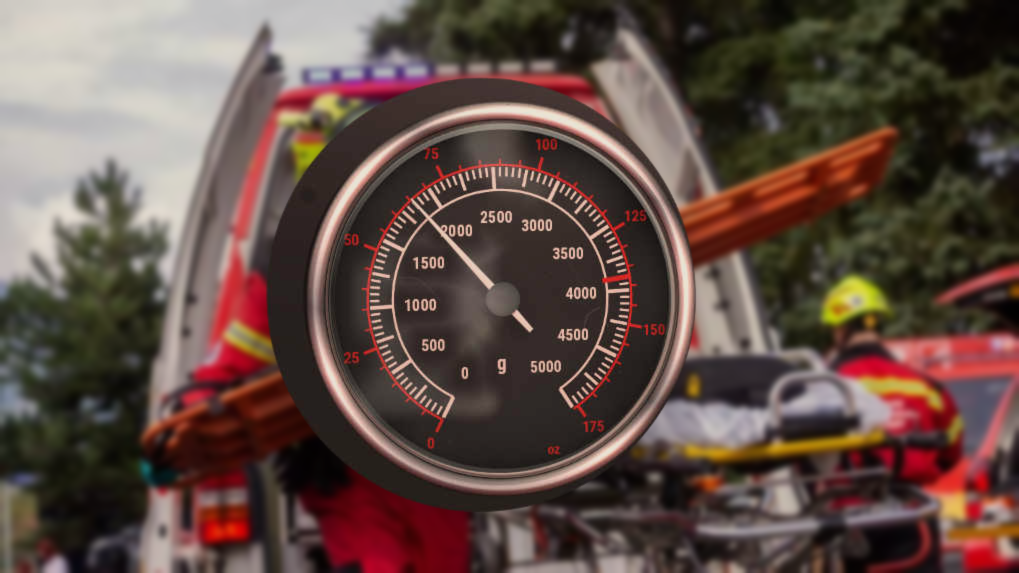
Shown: 1850 g
